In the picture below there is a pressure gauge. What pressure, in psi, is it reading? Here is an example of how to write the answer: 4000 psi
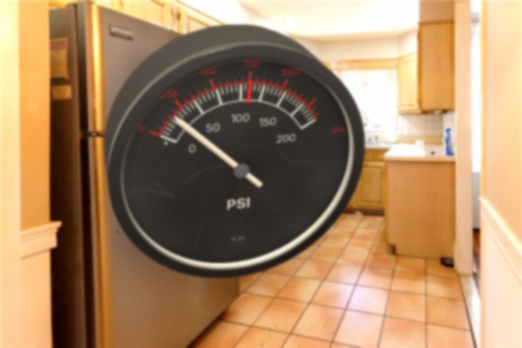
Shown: 25 psi
